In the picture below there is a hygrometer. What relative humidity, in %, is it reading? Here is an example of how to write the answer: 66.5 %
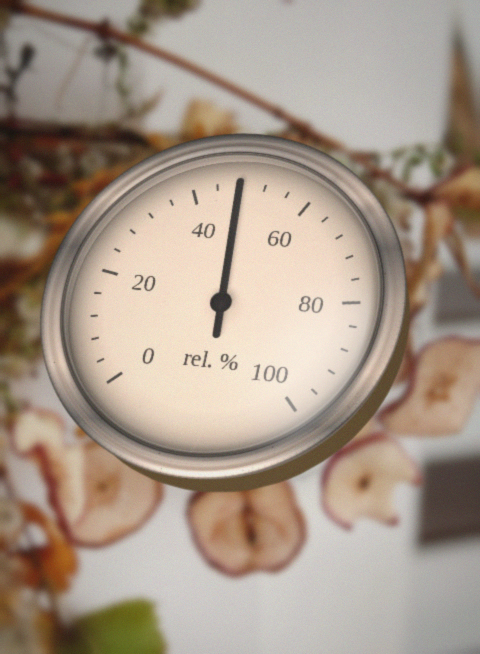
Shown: 48 %
